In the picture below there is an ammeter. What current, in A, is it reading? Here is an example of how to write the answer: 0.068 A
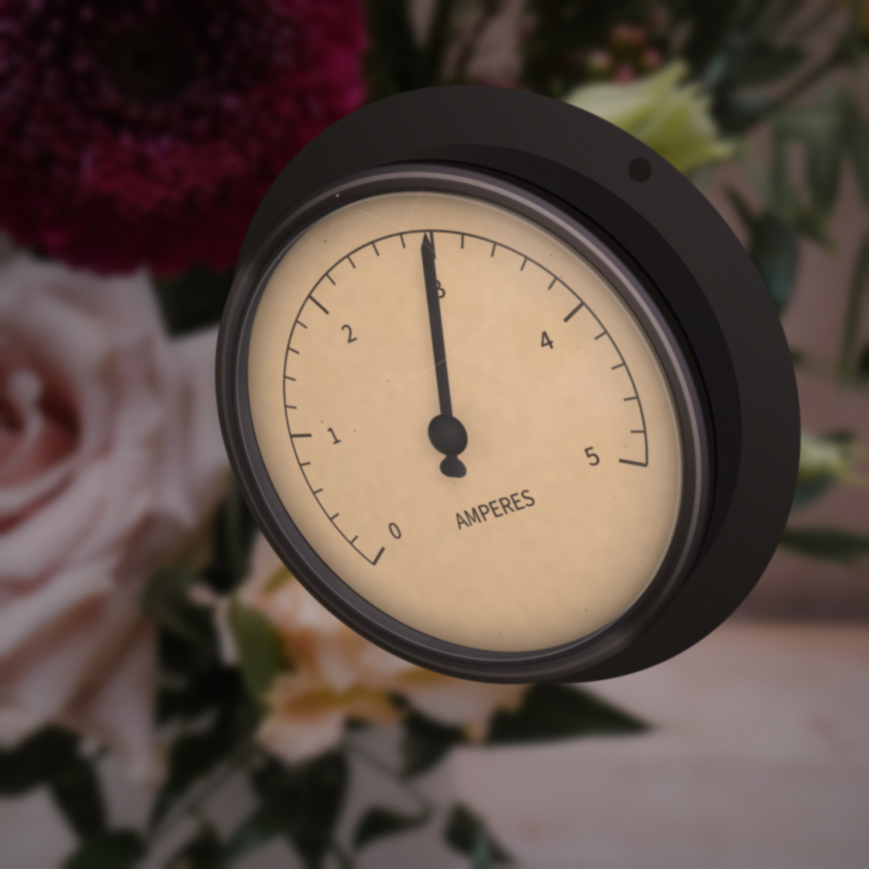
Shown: 3 A
